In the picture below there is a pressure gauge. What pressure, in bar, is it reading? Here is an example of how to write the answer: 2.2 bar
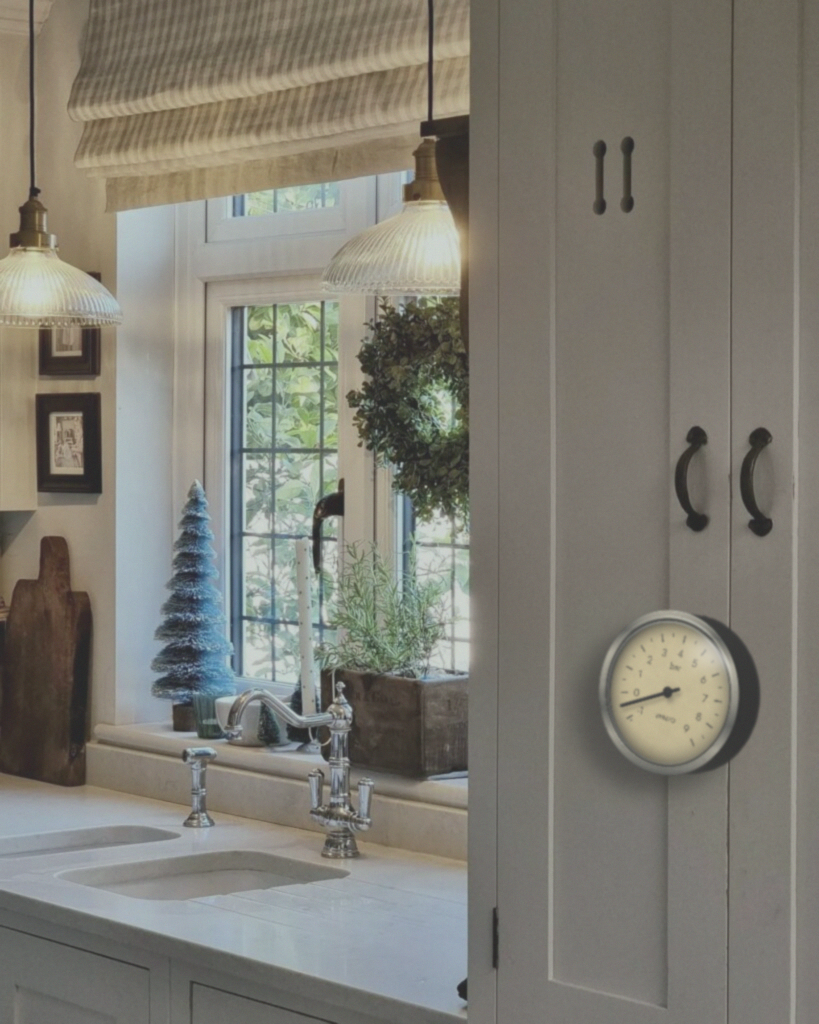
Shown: -0.5 bar
